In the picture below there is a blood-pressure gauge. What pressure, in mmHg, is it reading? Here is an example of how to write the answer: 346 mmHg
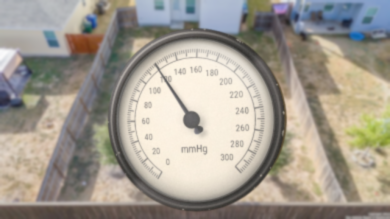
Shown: 120 mmHg
